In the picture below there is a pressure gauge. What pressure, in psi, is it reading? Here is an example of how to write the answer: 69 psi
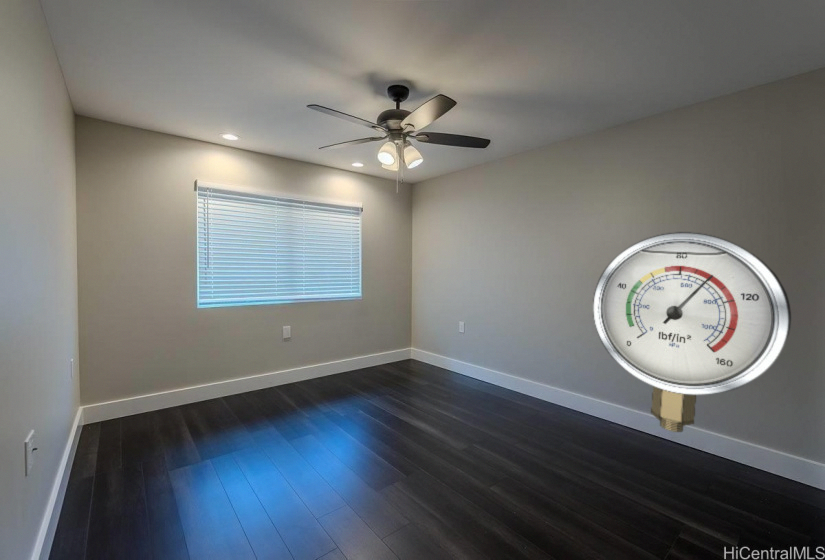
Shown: 100 psi
